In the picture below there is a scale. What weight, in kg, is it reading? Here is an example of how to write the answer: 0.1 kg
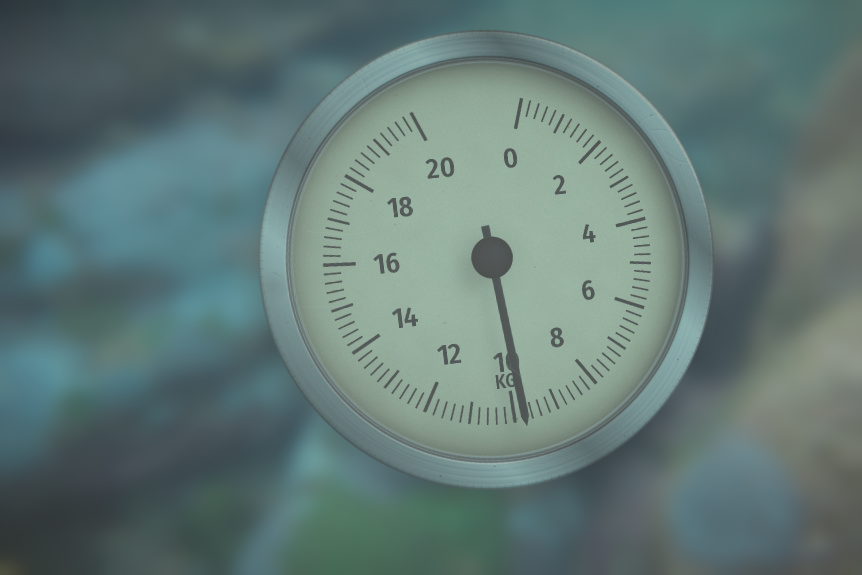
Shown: 9.8 kg
